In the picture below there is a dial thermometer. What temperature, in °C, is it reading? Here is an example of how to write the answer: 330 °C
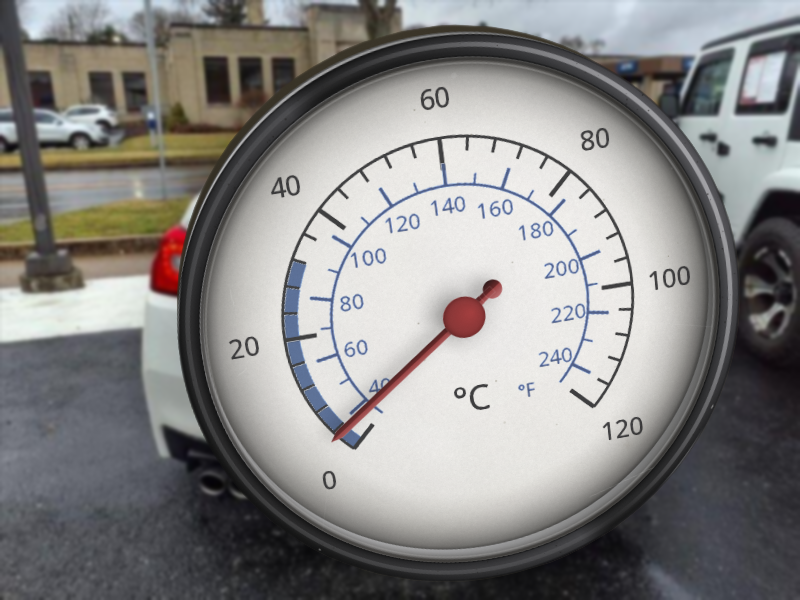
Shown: 4 °C
